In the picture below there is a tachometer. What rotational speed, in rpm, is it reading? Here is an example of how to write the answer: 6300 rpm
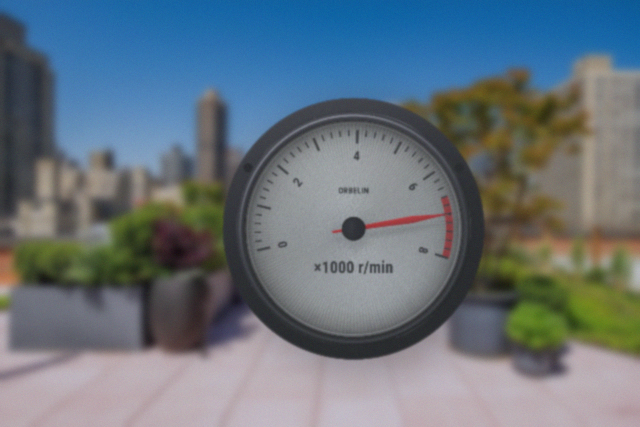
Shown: 7000 rpm
